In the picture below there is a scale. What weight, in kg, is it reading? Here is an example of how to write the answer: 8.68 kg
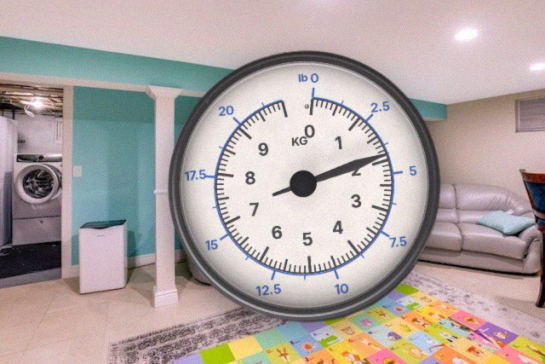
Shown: 1.9 kg
